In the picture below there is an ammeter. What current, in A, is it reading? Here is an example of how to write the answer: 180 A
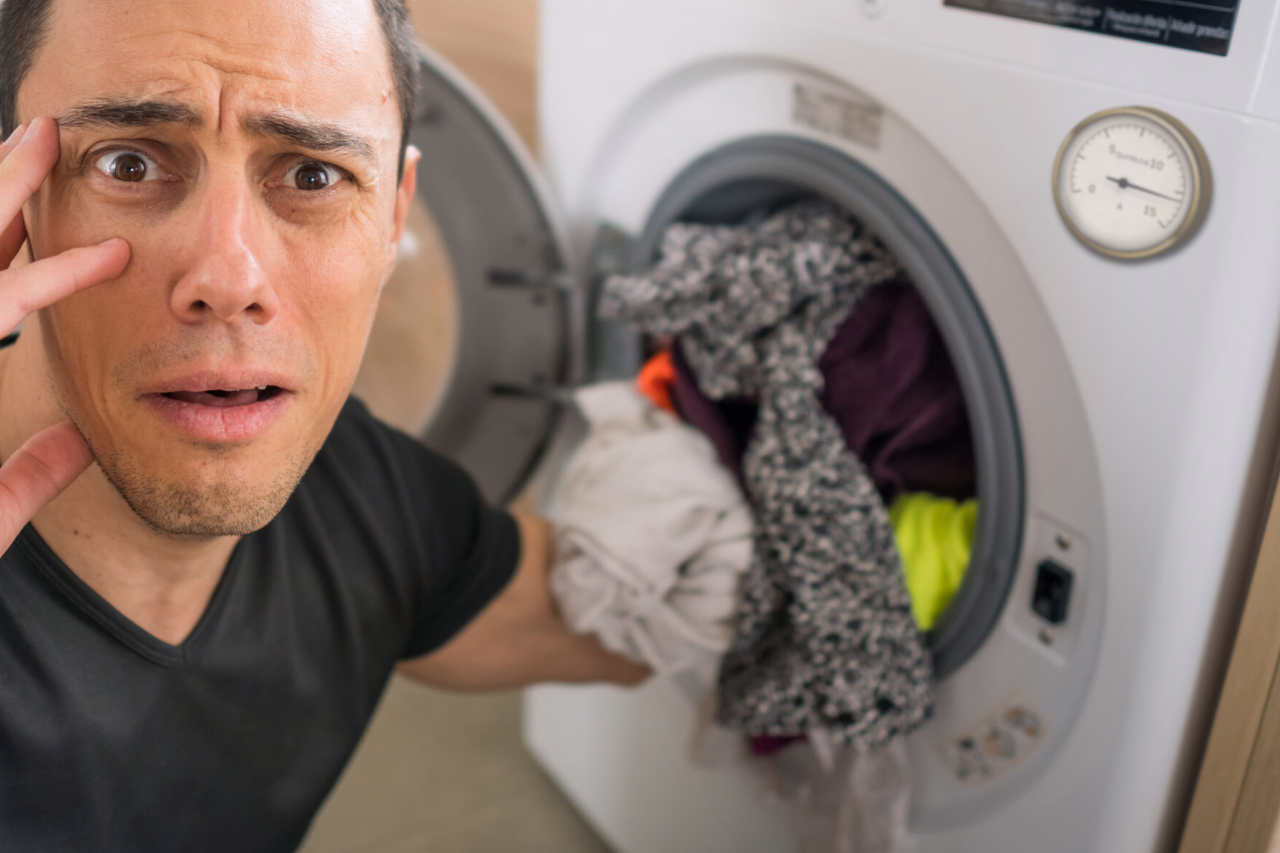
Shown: 13 A
